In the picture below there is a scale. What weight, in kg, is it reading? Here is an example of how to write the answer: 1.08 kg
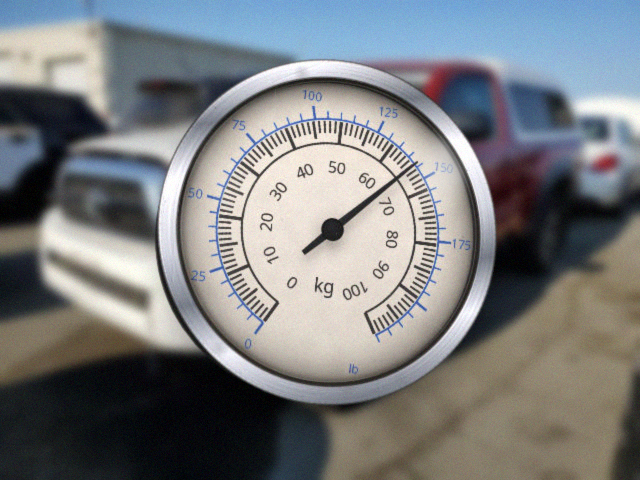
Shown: 65 kg
